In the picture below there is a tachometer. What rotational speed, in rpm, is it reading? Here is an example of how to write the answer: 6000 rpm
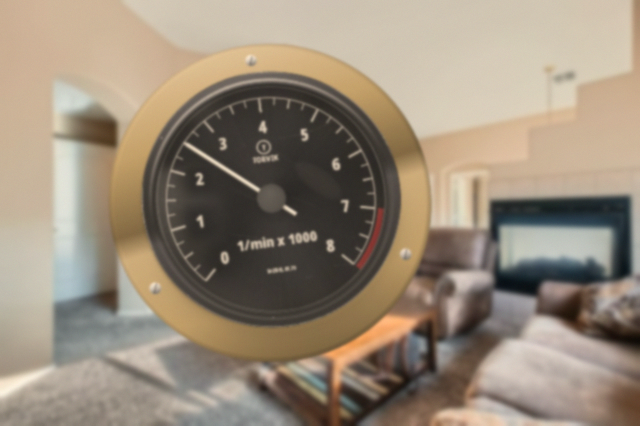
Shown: 2500 rpm
